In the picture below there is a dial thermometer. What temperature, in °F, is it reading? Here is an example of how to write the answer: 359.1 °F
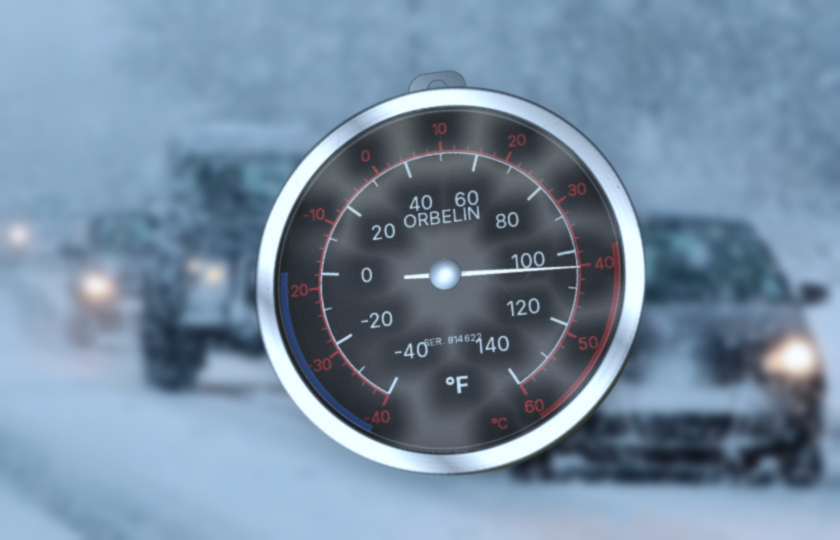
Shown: 105 °F
